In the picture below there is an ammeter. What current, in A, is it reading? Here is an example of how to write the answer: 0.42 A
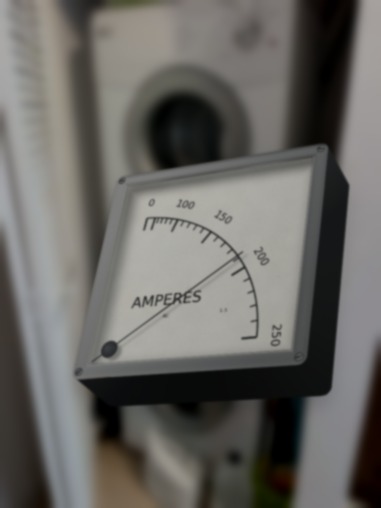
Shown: 190 A
